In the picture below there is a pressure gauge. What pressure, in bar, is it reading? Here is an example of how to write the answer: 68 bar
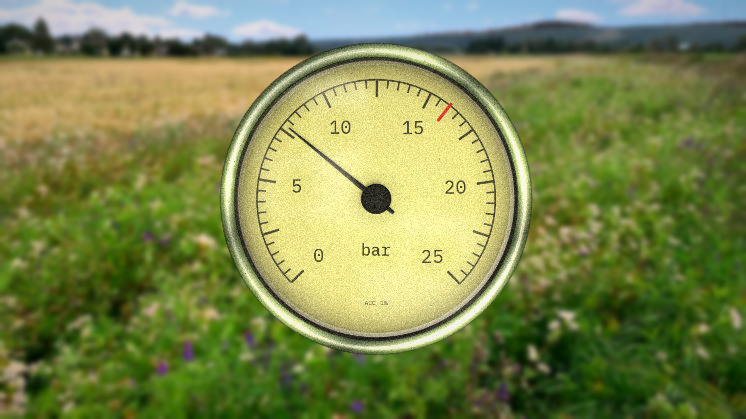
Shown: 7.75 bar
